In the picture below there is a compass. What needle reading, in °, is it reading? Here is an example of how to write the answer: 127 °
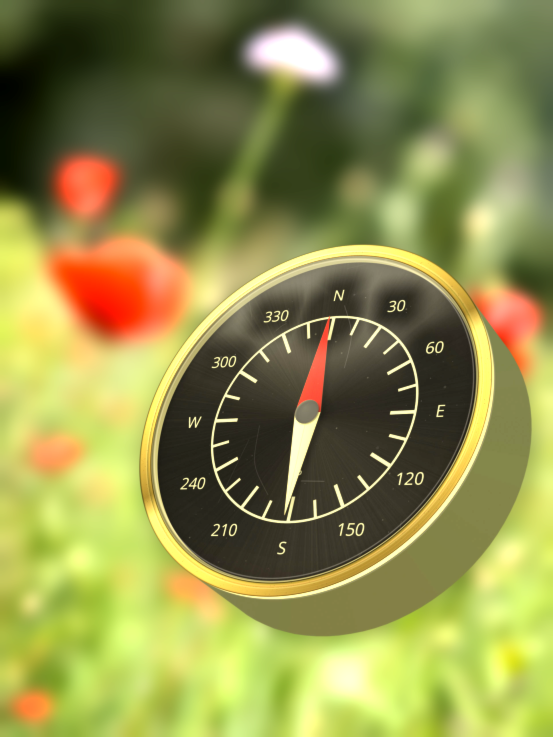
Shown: 0 °
